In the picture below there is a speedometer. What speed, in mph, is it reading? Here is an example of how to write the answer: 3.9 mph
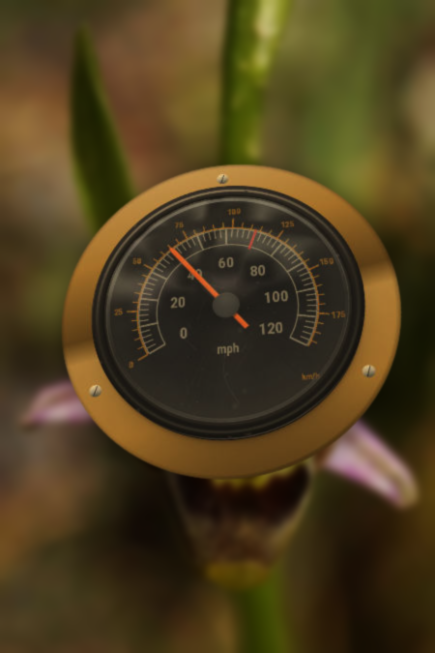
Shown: 40 mph
